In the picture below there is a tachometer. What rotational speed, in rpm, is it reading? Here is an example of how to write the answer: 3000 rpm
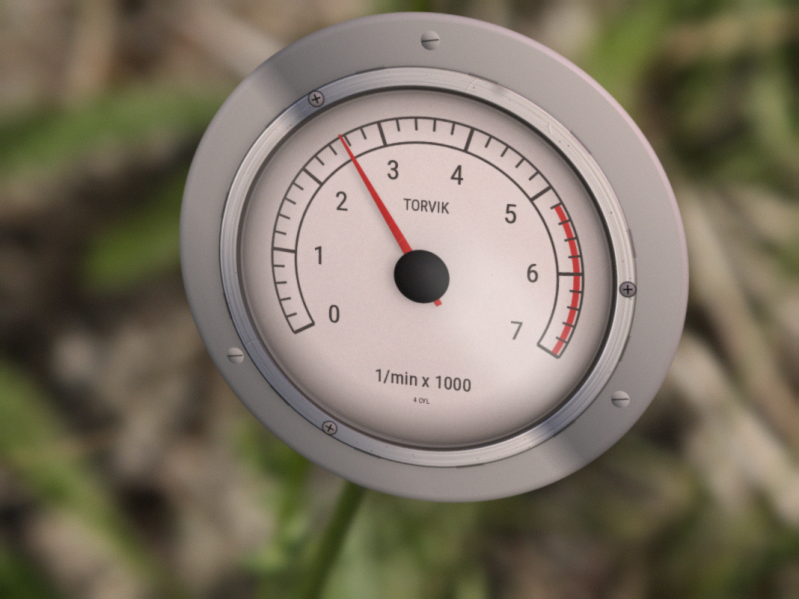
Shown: 2600 rpm
